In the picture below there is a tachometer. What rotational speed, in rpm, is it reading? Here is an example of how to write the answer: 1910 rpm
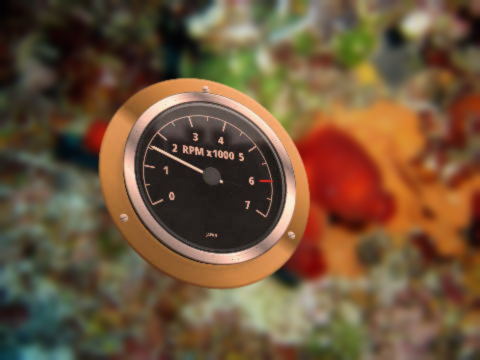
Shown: 1500 rpm
